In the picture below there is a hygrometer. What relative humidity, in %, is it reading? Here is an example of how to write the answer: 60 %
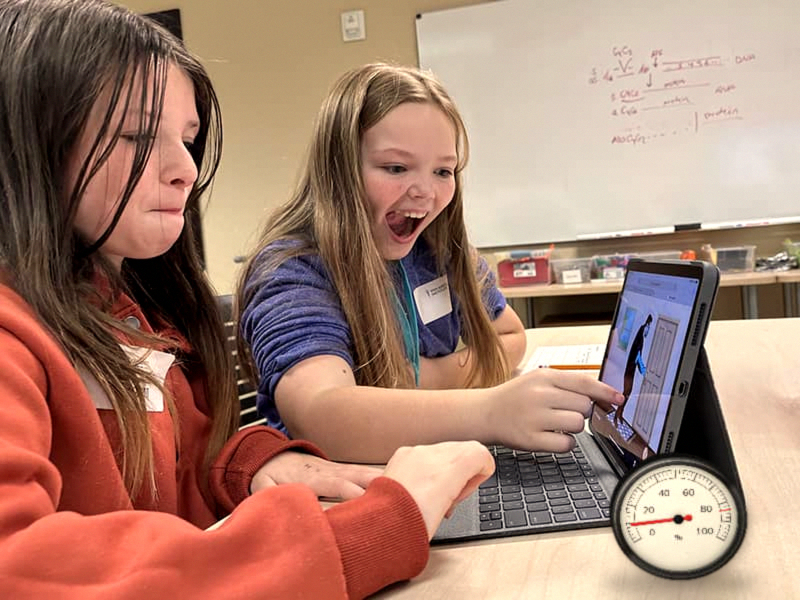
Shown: 10 %
